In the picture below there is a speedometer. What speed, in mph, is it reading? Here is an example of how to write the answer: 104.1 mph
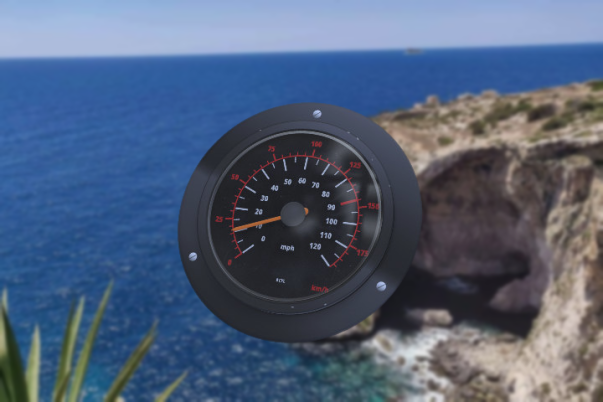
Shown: 10 mph
